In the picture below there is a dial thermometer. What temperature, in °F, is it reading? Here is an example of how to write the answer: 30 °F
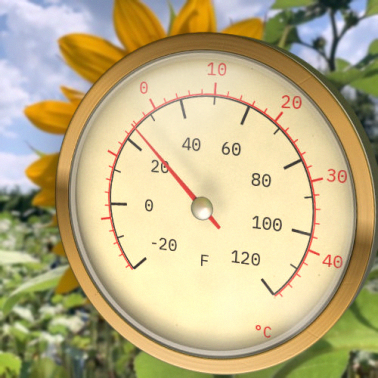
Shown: 25 °F
